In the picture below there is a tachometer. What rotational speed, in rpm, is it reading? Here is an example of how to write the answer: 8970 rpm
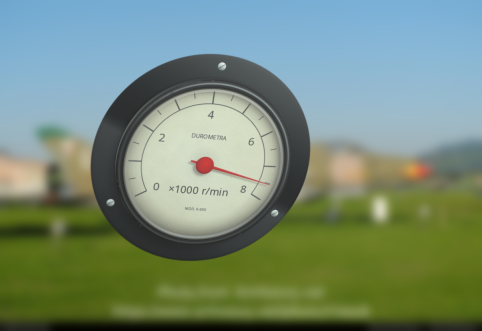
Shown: 7500 rpm
